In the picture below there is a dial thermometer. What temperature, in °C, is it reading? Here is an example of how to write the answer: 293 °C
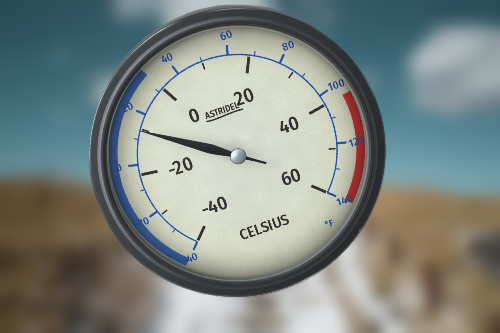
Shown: -10 °C
